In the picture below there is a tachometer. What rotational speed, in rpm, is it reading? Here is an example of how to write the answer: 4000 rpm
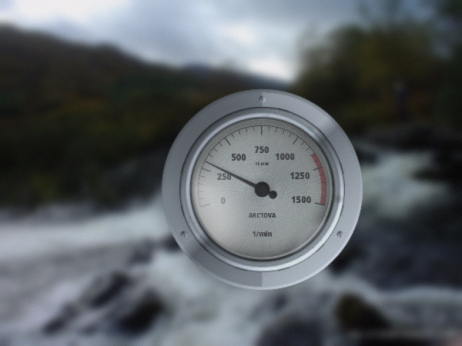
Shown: 300 rpm
